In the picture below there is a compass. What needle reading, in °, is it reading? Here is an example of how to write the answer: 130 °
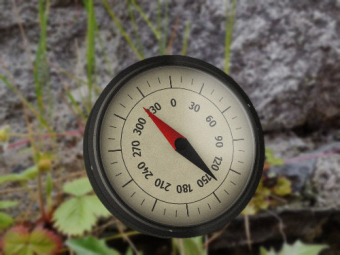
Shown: 320 °
